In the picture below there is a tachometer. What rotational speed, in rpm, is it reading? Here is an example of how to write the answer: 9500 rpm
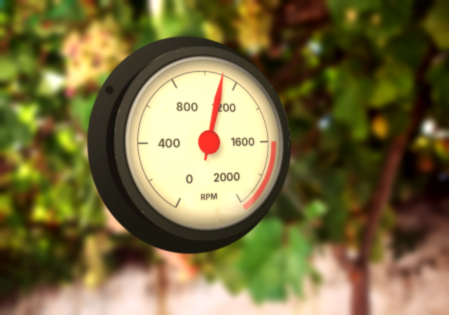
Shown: 1100 rpm
